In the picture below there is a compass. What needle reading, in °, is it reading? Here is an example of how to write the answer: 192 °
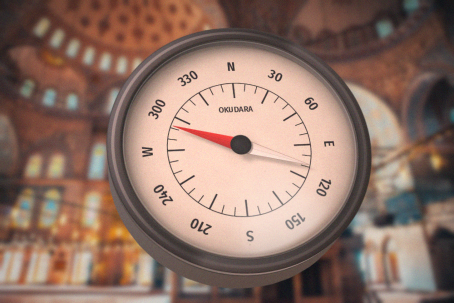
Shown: 290 °
